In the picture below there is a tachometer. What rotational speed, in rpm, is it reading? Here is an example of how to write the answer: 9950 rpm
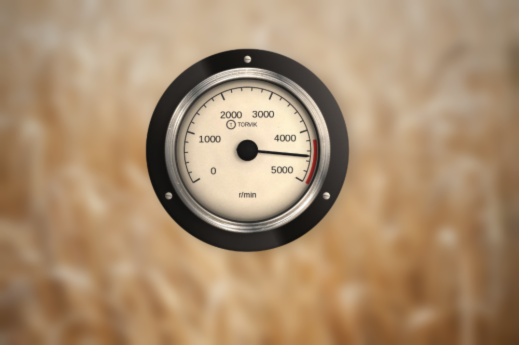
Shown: 4500 rpm
